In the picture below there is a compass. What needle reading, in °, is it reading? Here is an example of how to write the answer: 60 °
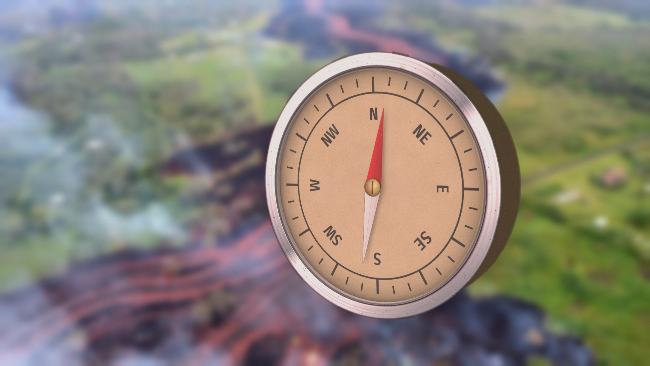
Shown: 10 °
